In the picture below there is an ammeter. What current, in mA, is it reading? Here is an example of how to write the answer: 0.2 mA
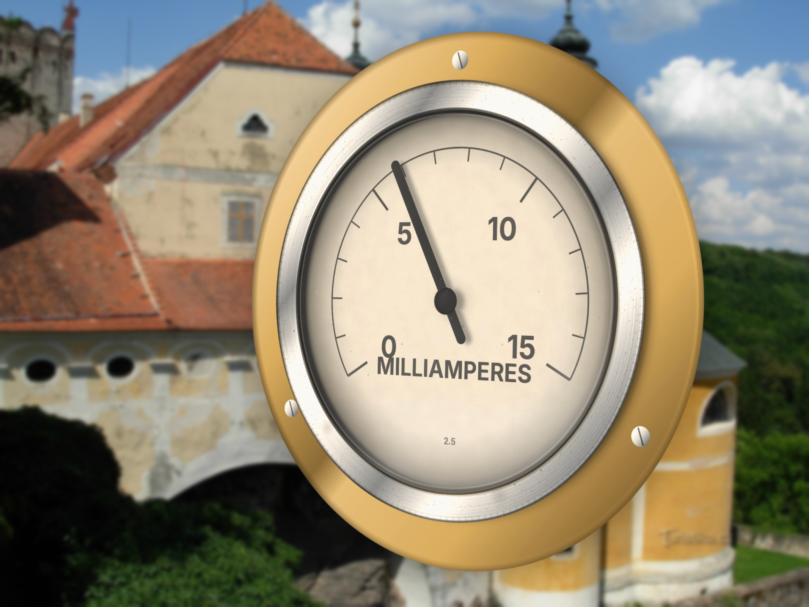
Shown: 6 mA
